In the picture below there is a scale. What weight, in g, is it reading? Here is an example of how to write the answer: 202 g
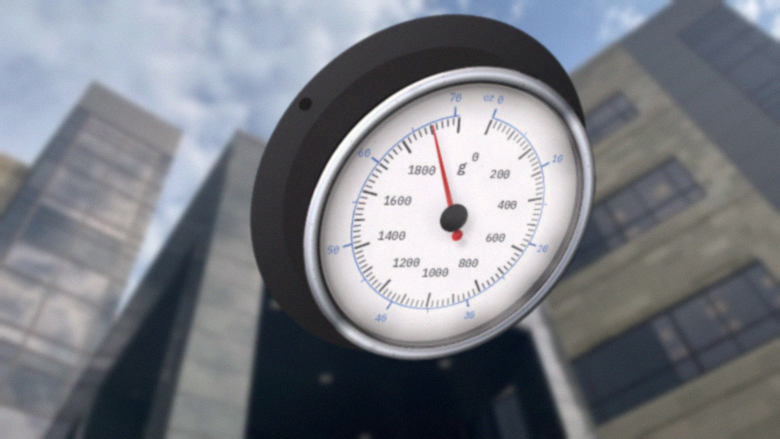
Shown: 1900 g
